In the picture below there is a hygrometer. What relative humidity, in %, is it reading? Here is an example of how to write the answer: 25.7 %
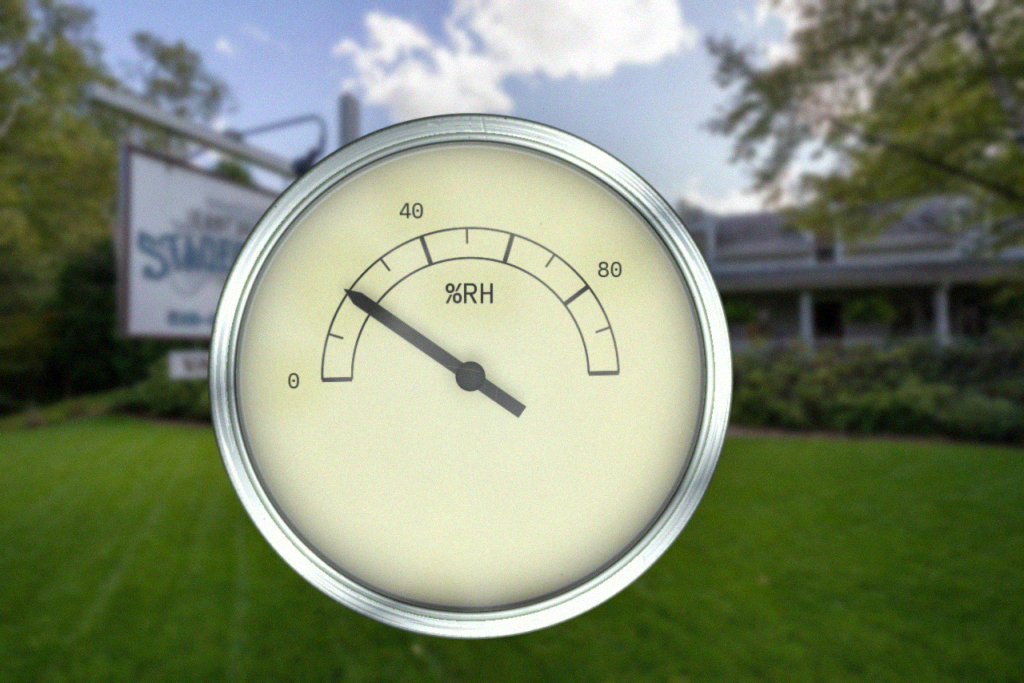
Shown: 20 %
